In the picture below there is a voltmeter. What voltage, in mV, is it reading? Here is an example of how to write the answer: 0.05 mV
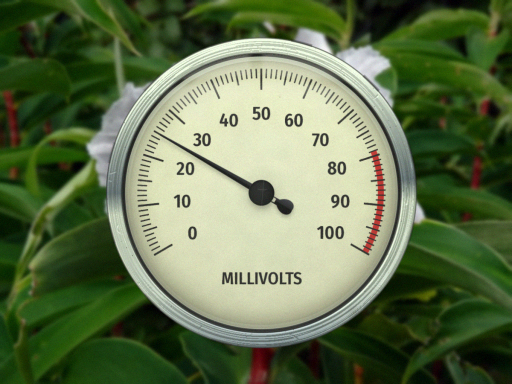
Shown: 25 mV
